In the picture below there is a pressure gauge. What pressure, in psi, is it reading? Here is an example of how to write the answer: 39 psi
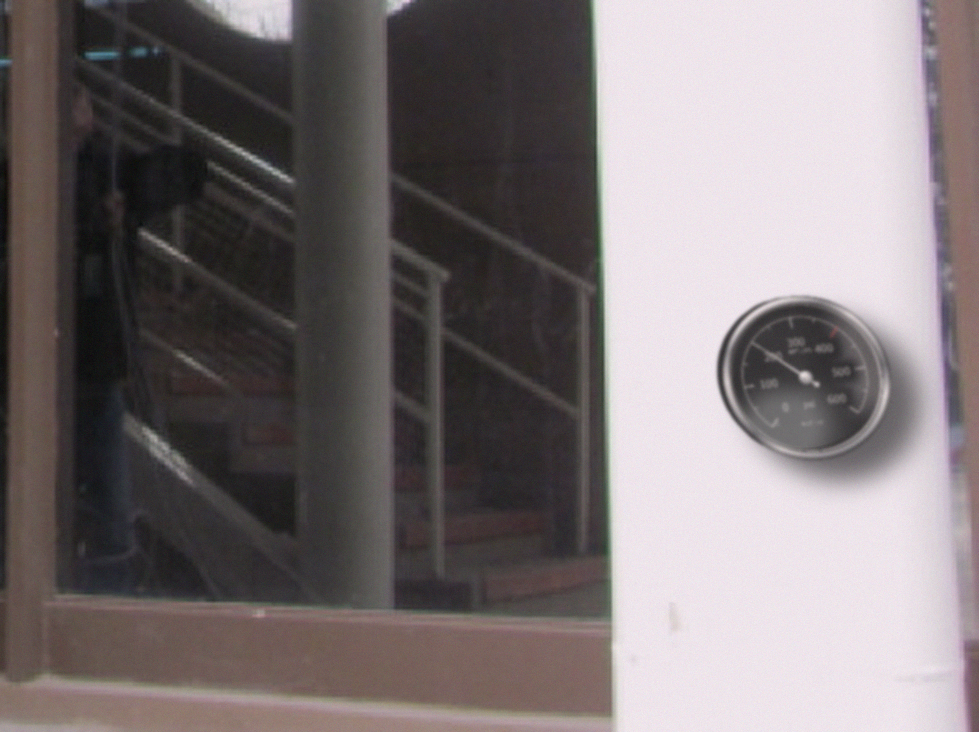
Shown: 200 psi
